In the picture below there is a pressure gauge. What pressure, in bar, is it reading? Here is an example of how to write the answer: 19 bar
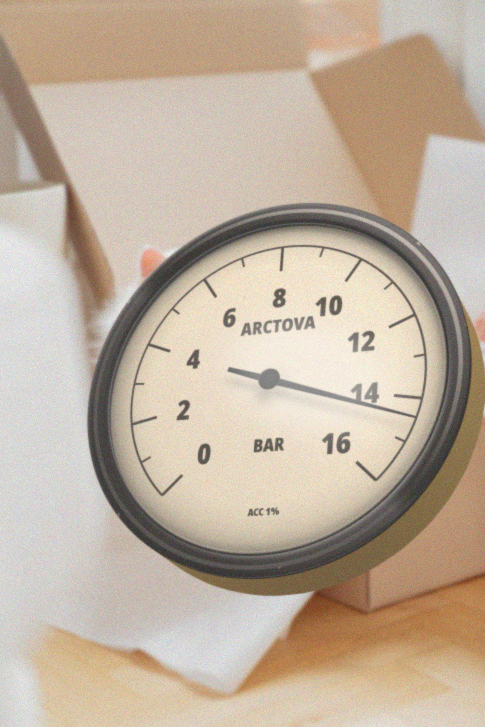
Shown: 14.5 bar
